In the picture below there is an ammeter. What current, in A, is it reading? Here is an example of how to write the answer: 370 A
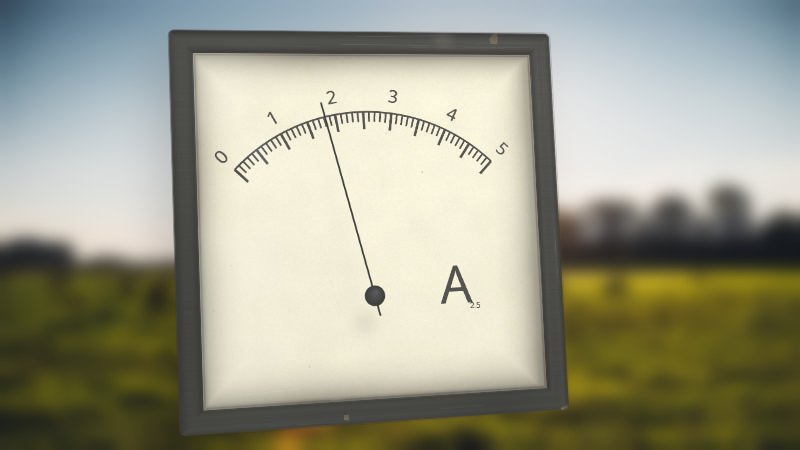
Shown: 1.8 A
